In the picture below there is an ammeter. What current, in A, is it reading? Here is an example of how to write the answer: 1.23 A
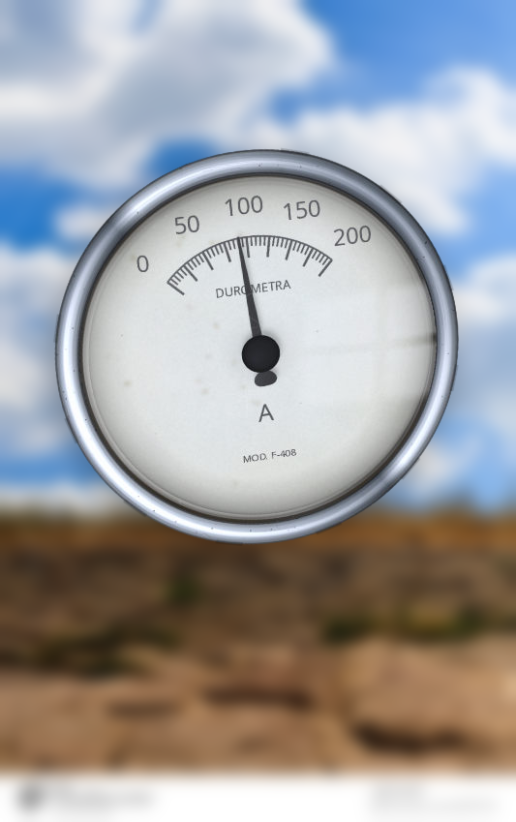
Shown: 90 A
